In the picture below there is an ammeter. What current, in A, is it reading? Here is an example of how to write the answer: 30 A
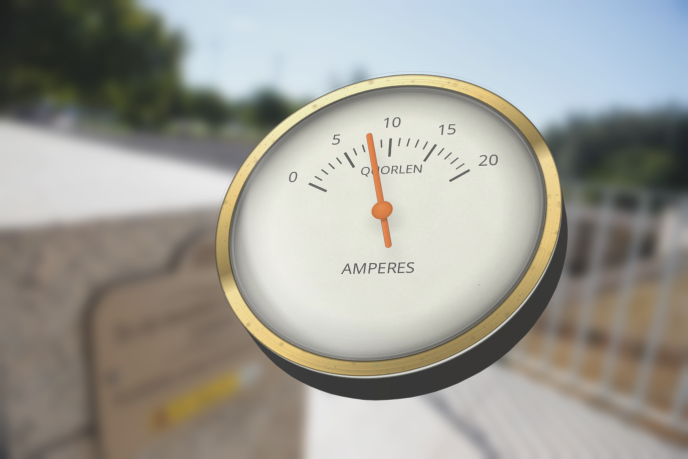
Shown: 8 A
